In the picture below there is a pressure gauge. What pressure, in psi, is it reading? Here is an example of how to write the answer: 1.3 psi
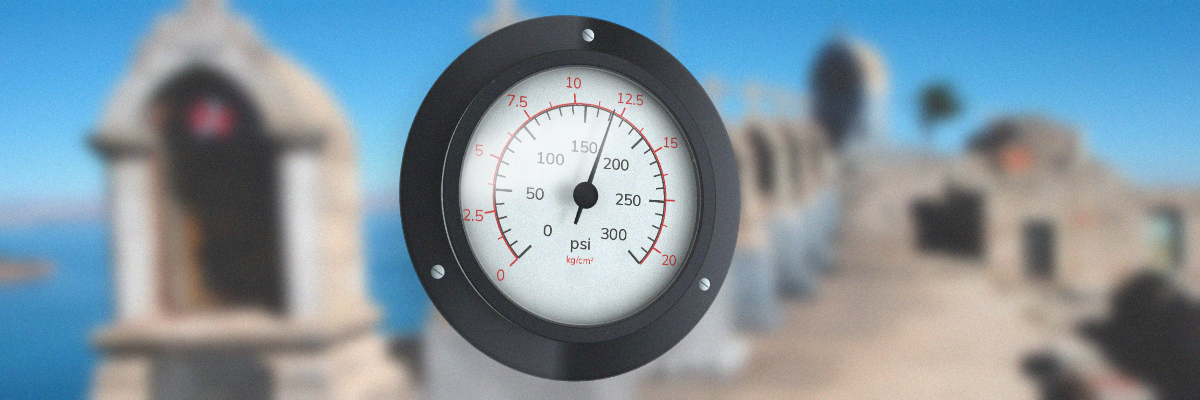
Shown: 170 psi
